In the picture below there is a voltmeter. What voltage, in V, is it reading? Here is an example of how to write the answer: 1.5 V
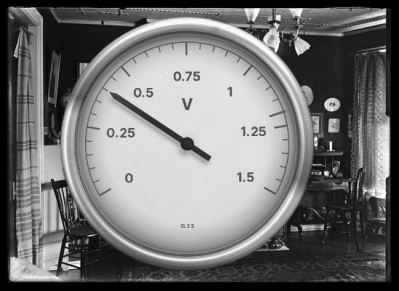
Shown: 0.4 V
